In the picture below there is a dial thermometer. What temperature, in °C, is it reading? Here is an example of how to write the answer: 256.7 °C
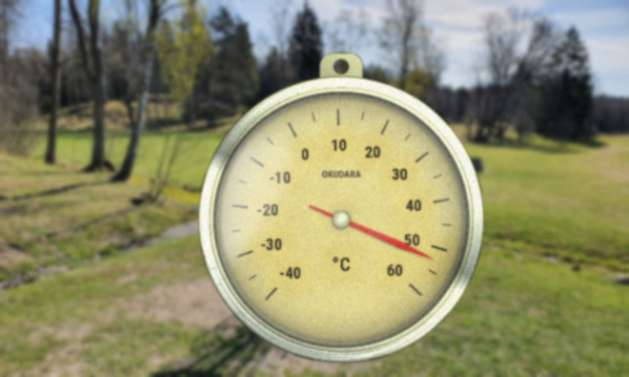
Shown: 52.5 °C
